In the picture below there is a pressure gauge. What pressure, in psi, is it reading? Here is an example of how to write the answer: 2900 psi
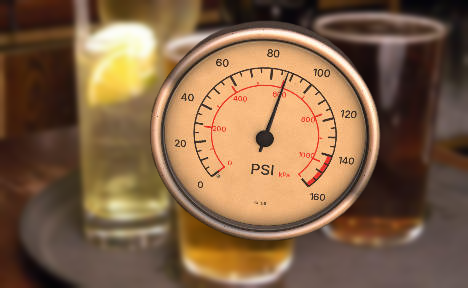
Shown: 87.5 psi
